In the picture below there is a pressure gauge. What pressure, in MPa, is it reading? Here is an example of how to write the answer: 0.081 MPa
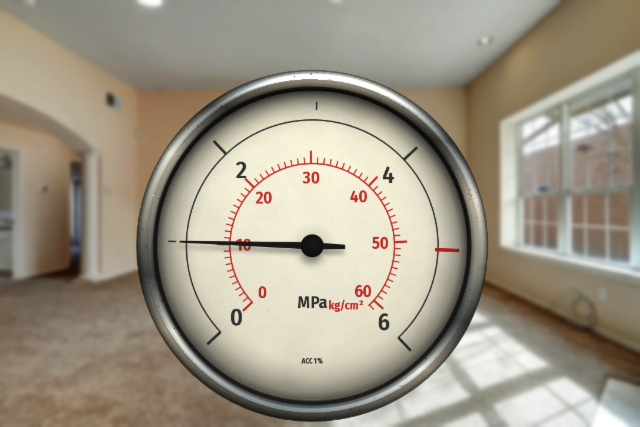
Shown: 1 MPa
